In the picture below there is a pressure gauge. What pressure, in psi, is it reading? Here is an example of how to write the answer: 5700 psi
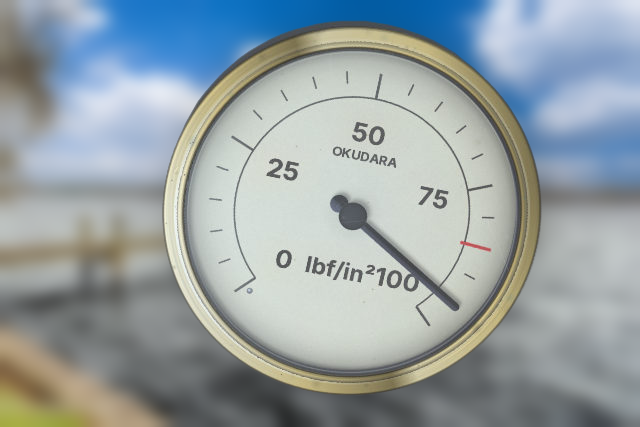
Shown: 95 psi
